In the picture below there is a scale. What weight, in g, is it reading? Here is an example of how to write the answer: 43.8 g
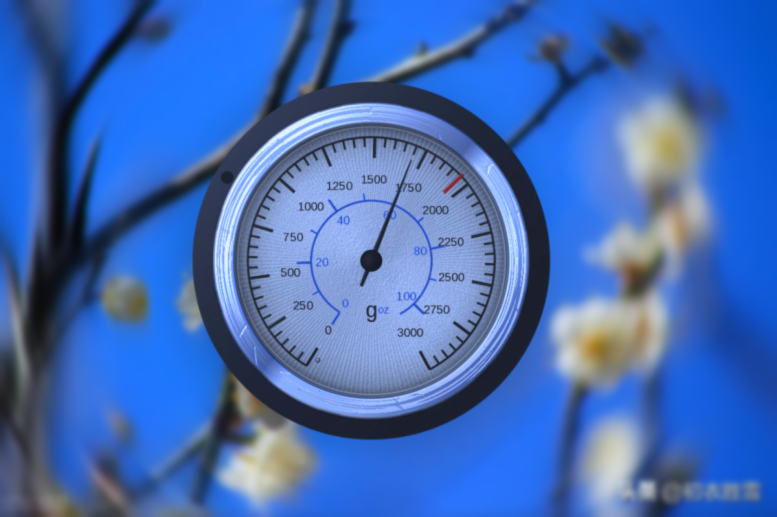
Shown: 1700 g
